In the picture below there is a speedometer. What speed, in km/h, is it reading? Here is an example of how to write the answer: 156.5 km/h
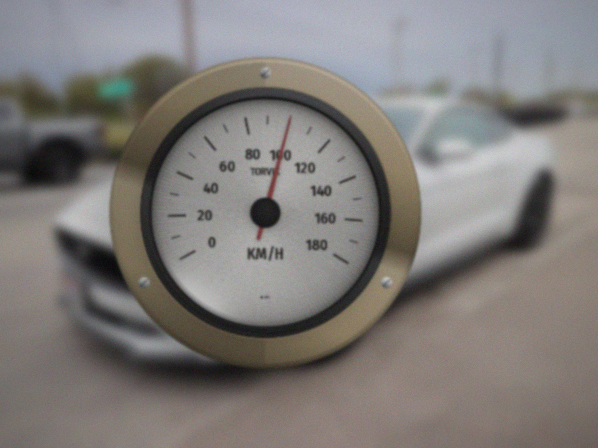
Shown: 100 km/h
